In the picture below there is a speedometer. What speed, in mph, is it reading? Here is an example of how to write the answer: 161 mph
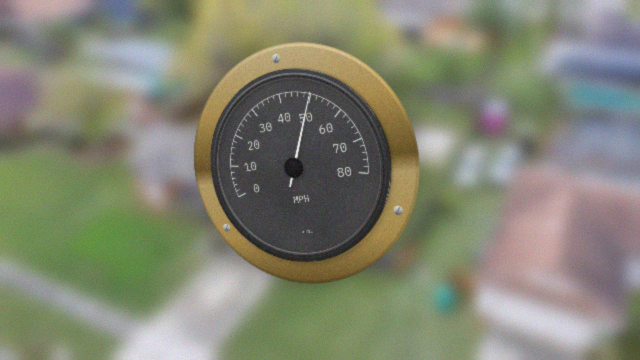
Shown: 50 mph
